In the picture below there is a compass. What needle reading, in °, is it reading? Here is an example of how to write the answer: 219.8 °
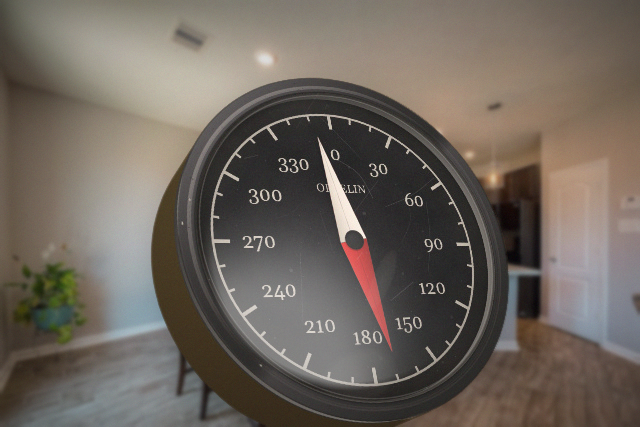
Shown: 170 °
